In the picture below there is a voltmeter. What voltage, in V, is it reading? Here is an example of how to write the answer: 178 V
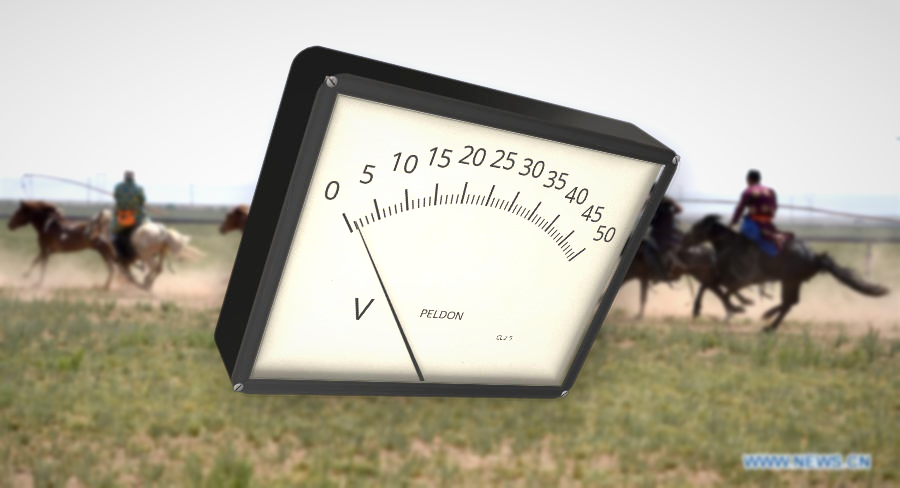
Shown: 1 V
